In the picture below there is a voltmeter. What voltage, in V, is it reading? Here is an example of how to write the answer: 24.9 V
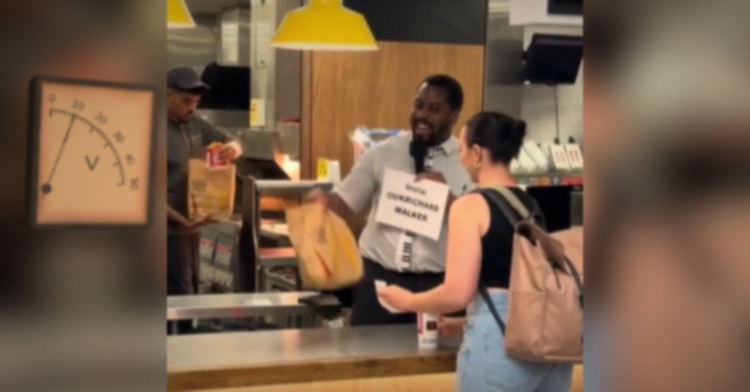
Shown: 10 V
